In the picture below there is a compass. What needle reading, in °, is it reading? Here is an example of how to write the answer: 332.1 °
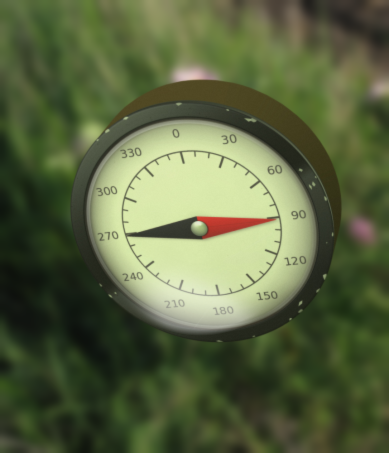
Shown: 90 °
